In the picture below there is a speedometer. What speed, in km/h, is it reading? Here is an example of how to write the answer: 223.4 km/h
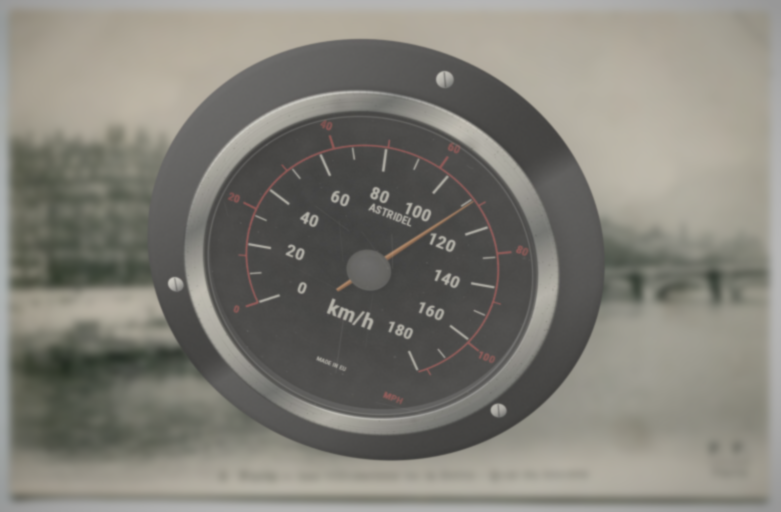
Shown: 110 km/h
